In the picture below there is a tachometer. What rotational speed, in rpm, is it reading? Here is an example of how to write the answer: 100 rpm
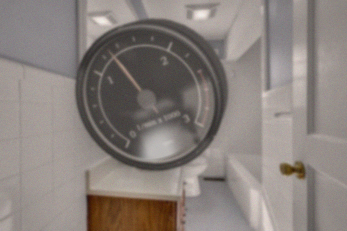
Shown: 1300 rpm
